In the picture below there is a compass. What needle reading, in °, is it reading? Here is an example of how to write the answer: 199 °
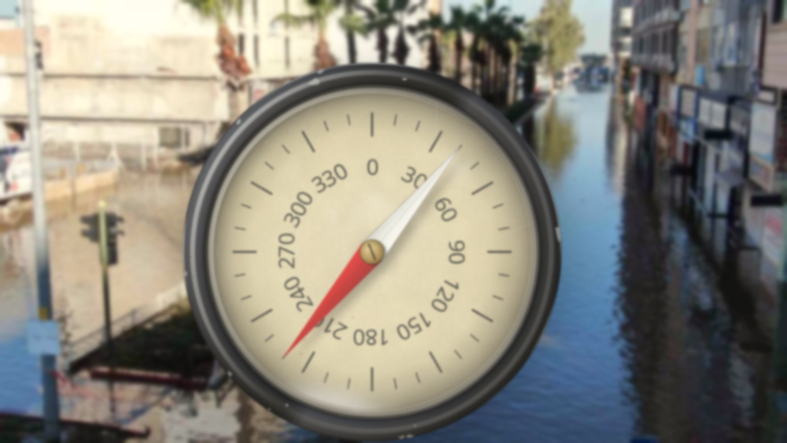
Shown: 220 °
